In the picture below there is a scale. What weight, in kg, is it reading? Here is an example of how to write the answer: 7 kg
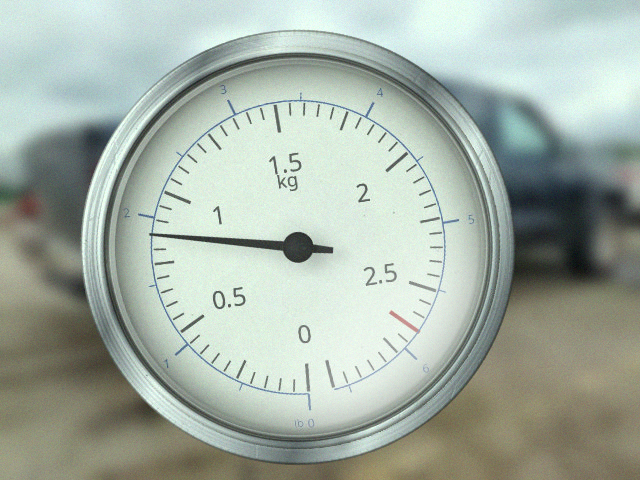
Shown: 0.85 kg
